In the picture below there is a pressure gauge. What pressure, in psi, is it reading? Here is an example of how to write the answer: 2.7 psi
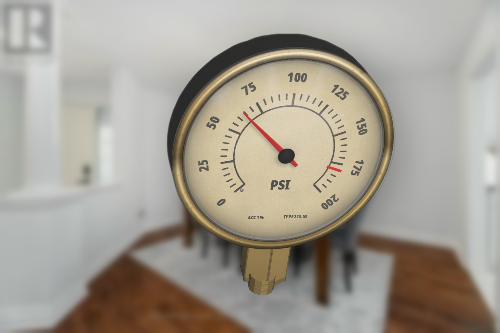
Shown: 65 psi
